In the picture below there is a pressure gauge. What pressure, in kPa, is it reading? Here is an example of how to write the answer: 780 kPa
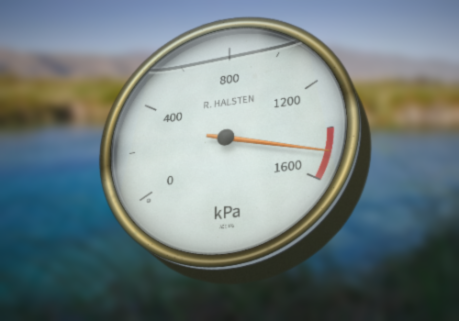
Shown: 1500 kPa
